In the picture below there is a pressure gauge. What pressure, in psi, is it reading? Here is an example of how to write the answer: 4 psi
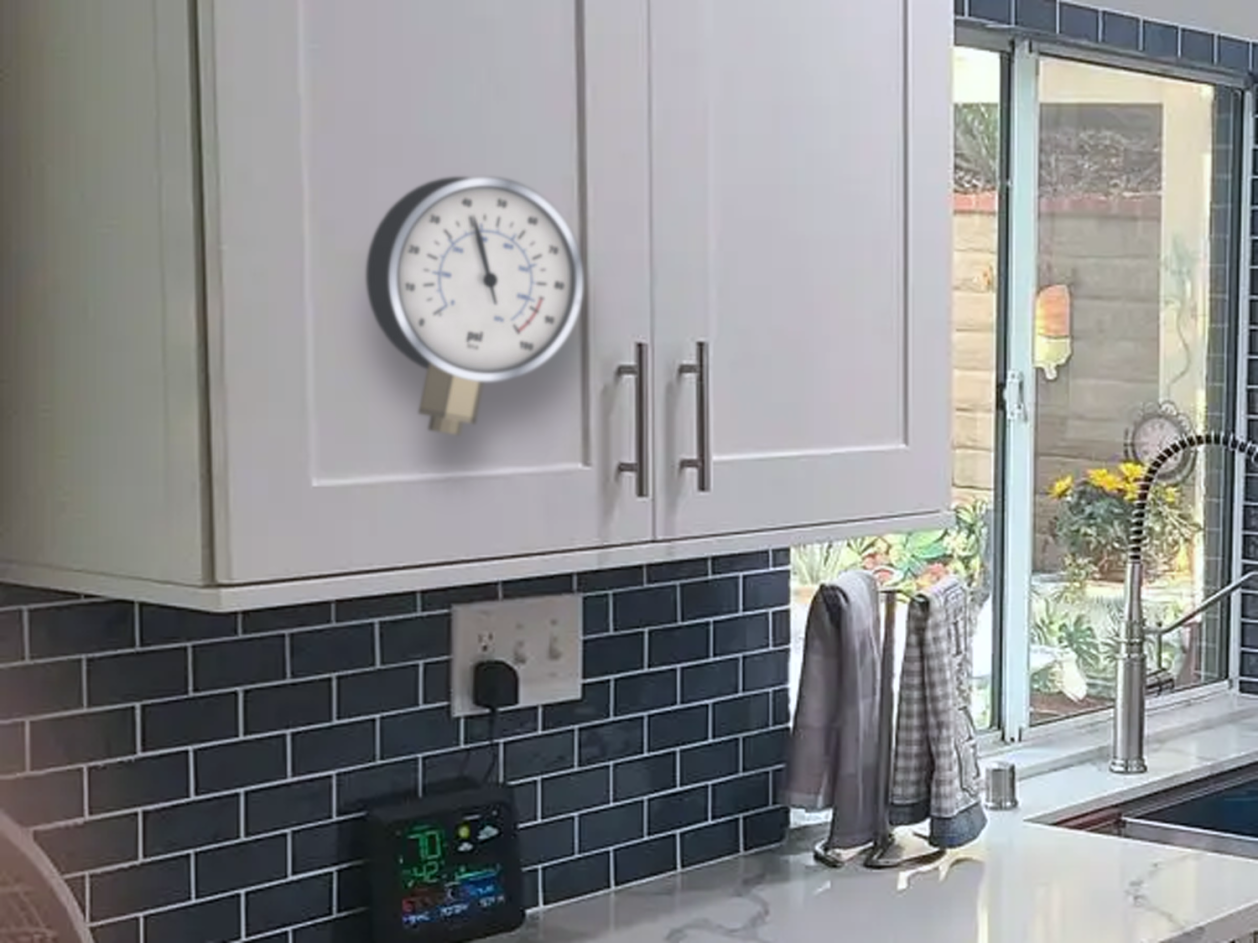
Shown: 40 psi
